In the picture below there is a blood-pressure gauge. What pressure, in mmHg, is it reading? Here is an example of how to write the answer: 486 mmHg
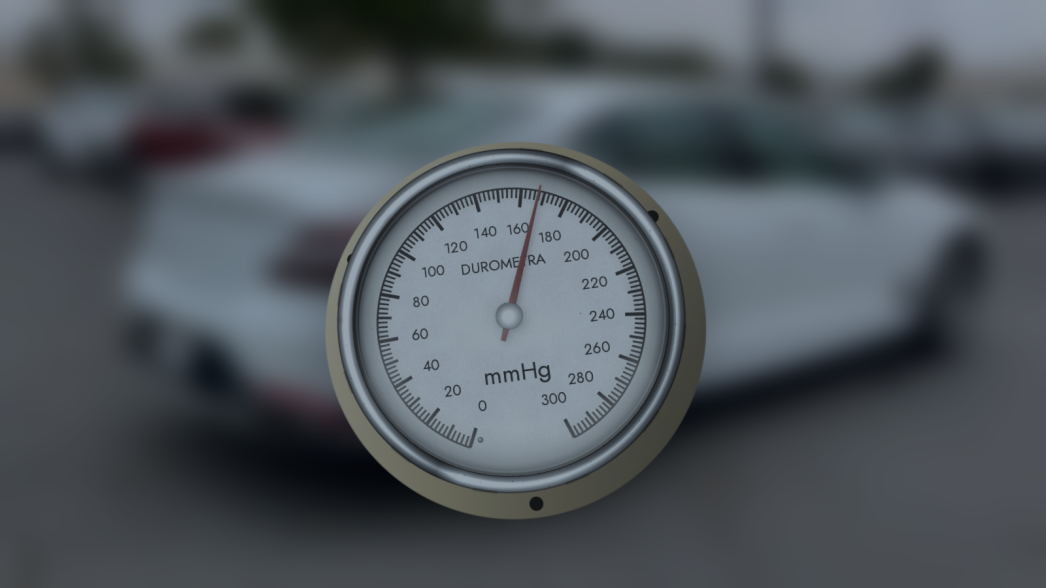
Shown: 168 mmHg
